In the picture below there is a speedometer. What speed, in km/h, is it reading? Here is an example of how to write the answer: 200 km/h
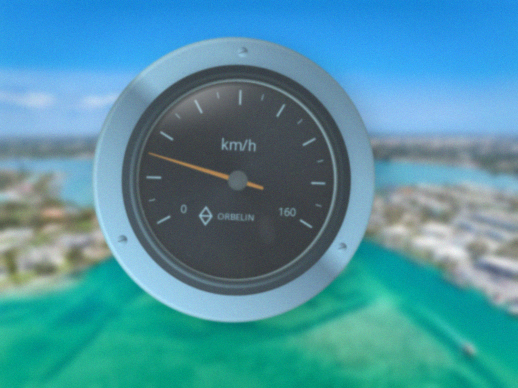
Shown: 30 km/h
